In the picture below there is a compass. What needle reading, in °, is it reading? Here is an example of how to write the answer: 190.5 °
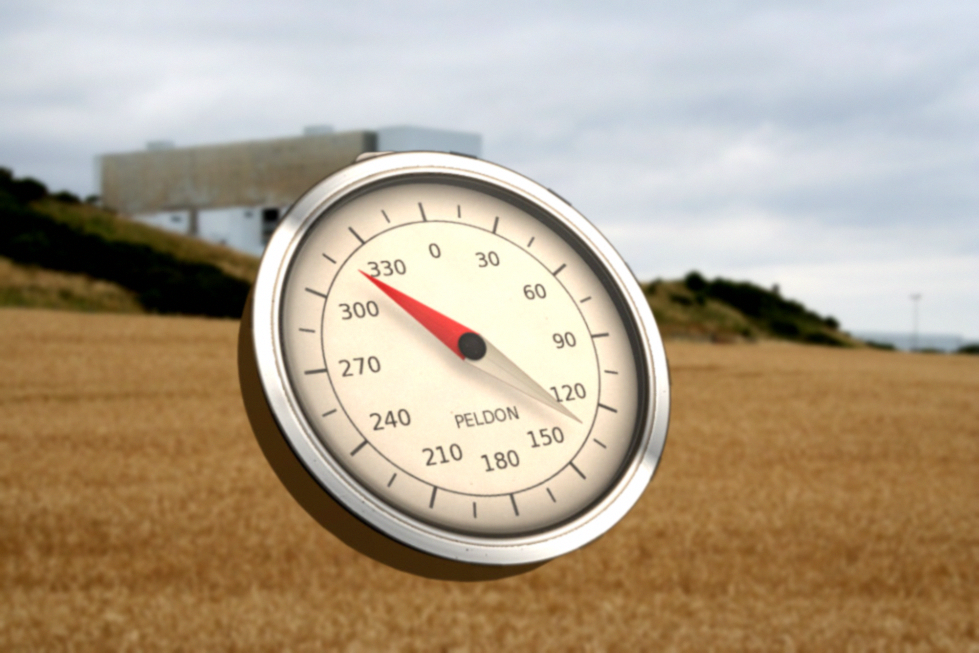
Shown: 315 °
